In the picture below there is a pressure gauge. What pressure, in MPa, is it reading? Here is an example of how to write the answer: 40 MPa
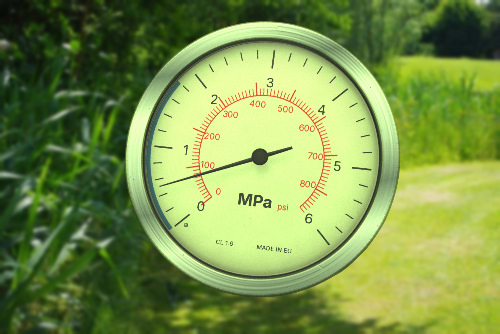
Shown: 0.5 MPa
